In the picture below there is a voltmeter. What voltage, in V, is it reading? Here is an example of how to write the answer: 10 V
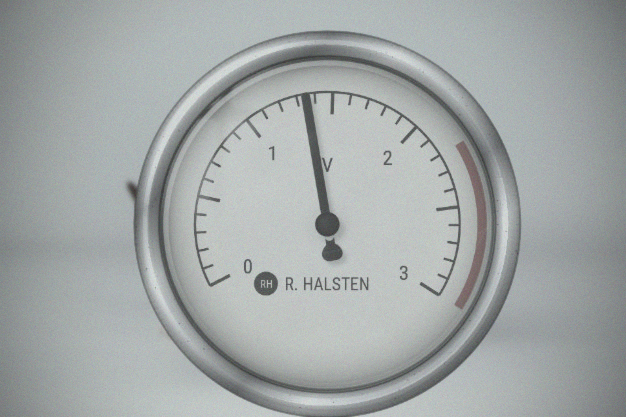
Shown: 1.35 V
